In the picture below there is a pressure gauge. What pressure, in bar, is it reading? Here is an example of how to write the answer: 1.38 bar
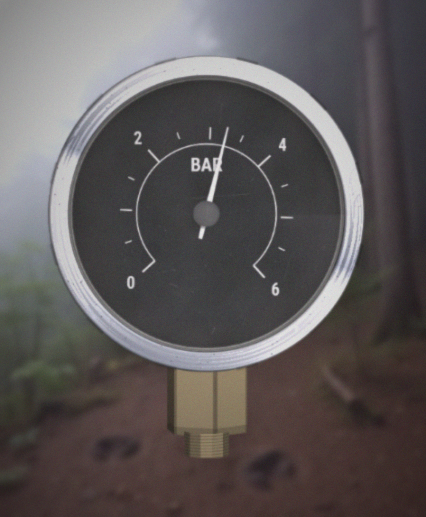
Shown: 3.25 bar
